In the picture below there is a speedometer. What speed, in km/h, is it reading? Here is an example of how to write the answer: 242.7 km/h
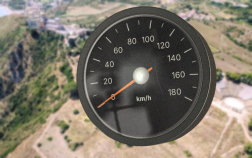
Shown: 0 km/h
